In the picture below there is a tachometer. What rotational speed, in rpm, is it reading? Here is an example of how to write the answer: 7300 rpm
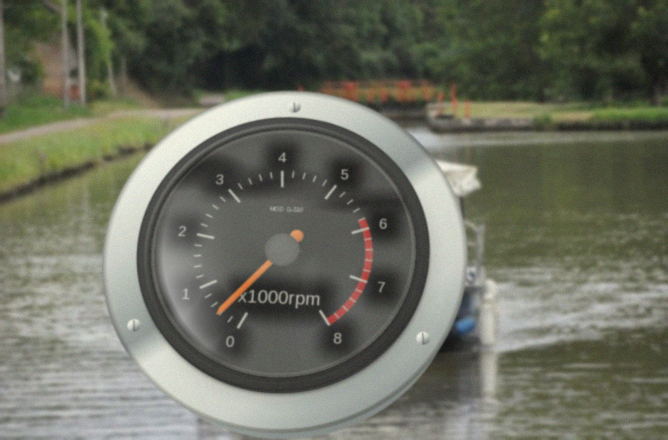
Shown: 400 rpm
